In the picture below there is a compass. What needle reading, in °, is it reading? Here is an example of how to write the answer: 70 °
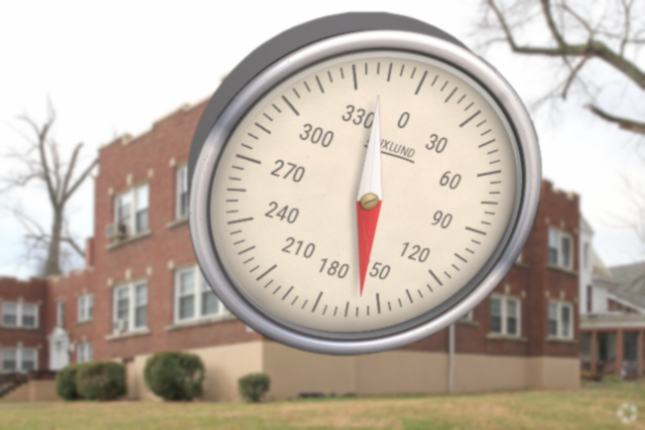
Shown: 160 °
